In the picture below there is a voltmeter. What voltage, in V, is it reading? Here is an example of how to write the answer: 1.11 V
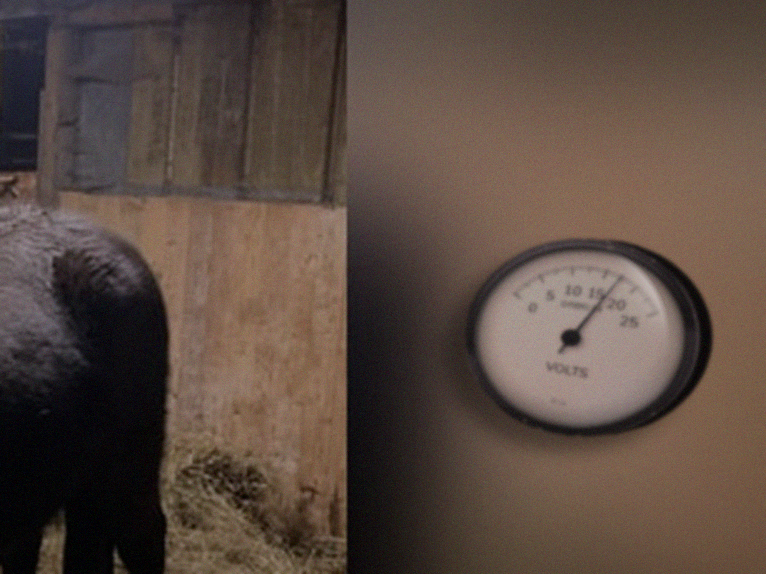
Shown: 17.5 V
